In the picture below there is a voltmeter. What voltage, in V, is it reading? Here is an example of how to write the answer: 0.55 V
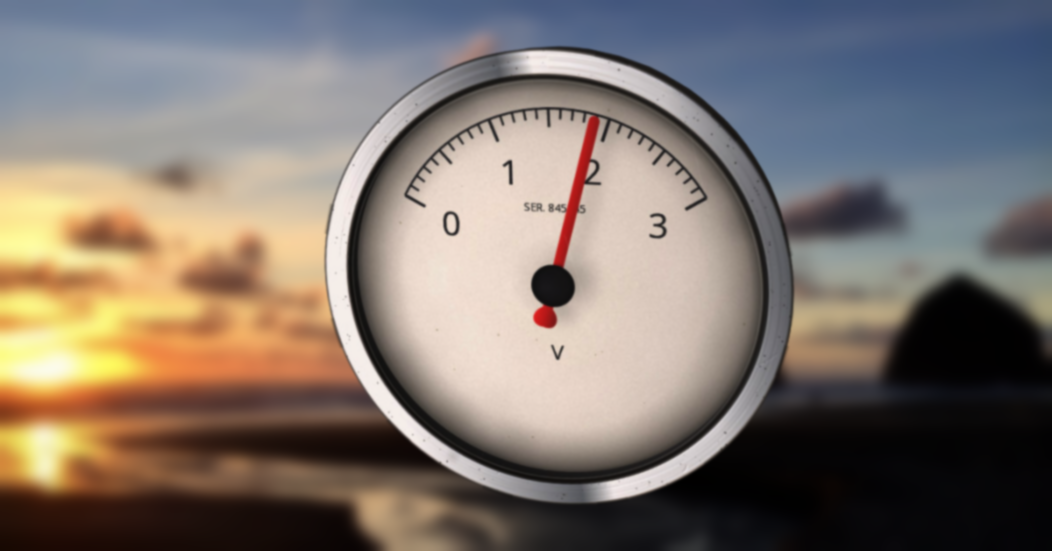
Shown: 1.9 V
